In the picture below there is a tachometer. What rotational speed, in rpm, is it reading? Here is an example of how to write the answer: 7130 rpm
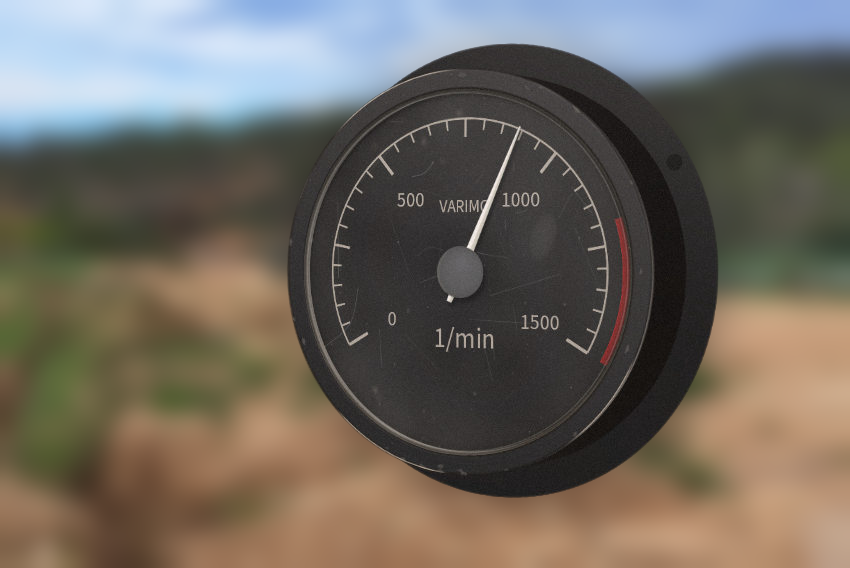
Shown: 900 rpm
